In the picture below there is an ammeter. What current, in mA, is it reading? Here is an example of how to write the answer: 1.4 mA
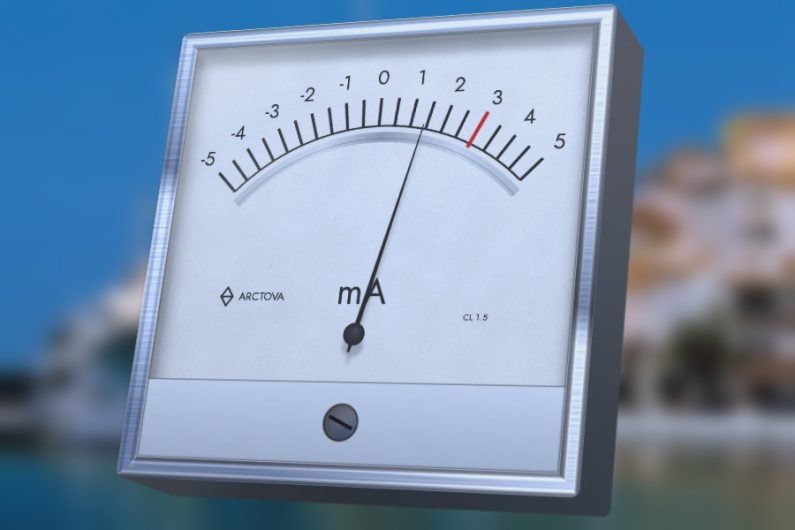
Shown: 1.5 mA
